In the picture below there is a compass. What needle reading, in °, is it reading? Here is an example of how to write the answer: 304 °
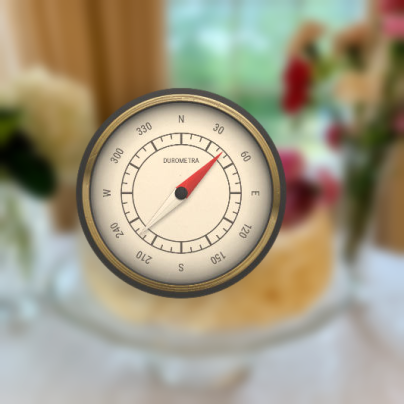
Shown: 45 °
